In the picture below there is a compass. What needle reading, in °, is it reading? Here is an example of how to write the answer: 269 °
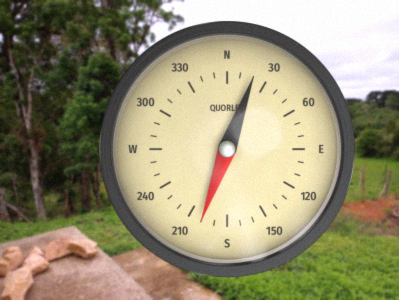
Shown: 200 °
